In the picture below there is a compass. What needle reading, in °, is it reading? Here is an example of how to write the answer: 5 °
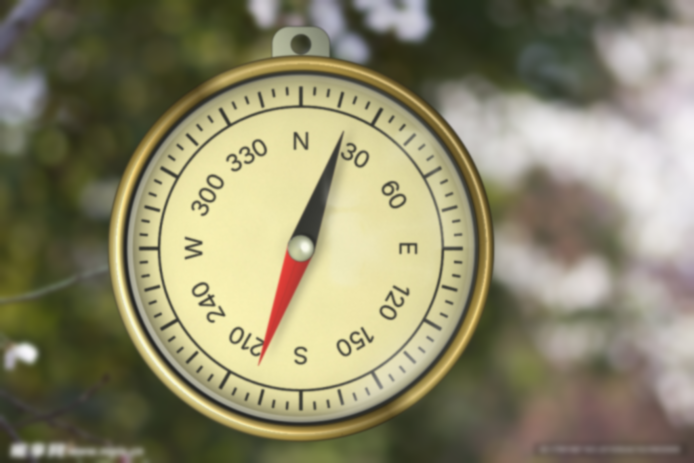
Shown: 200 °
